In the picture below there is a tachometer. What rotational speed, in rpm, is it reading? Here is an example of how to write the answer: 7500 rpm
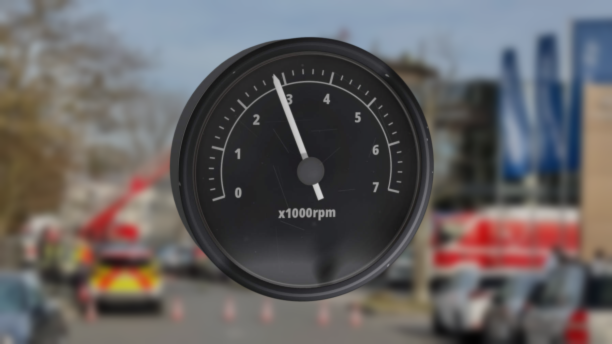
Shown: 2800 rpm
